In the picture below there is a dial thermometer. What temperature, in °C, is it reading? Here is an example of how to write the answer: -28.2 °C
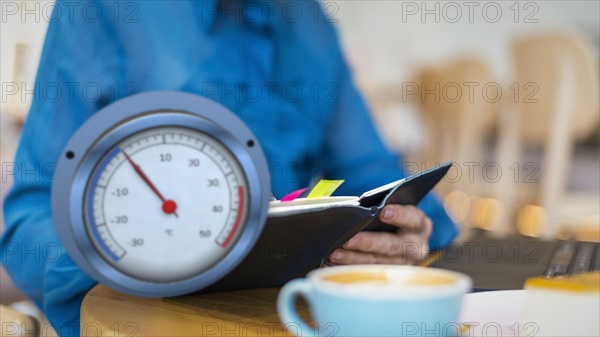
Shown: 0 °C
